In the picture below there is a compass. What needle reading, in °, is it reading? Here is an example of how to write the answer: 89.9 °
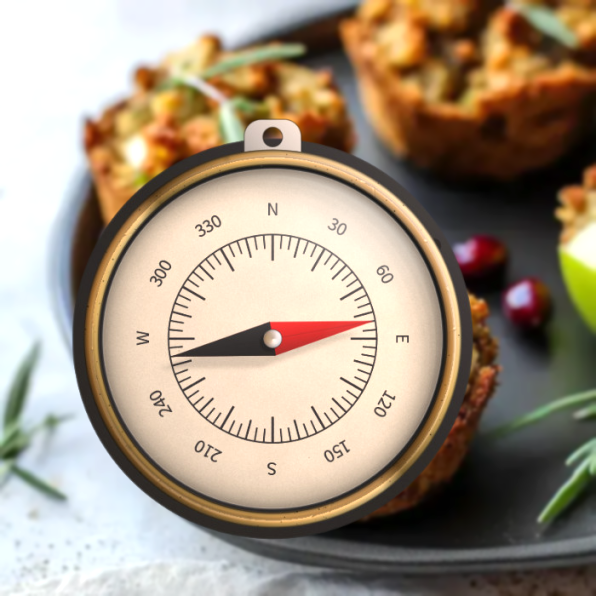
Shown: 80 °
